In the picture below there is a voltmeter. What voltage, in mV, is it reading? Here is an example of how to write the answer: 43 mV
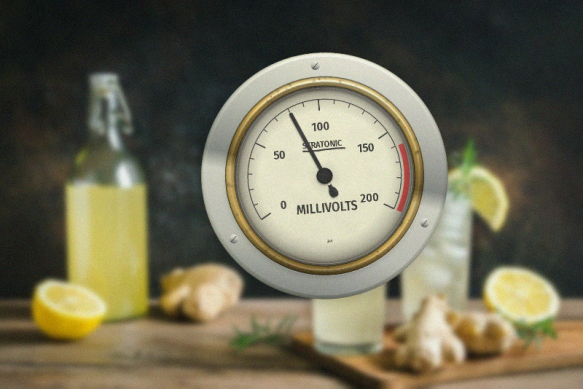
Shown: 80 mV
